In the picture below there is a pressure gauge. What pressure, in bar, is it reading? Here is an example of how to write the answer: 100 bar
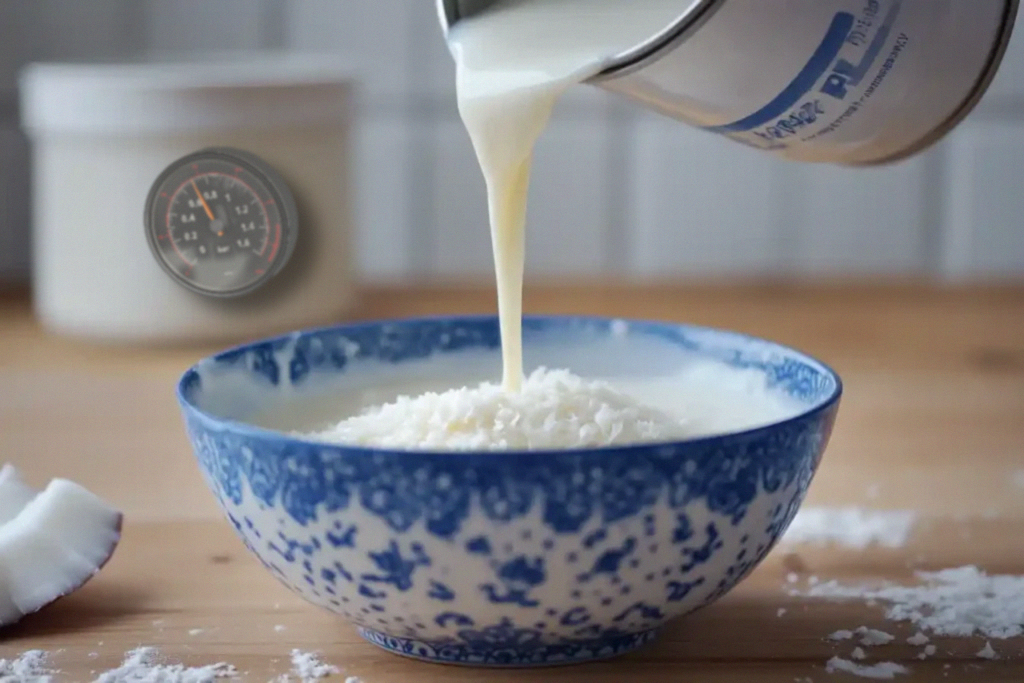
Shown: 0.7 bar
